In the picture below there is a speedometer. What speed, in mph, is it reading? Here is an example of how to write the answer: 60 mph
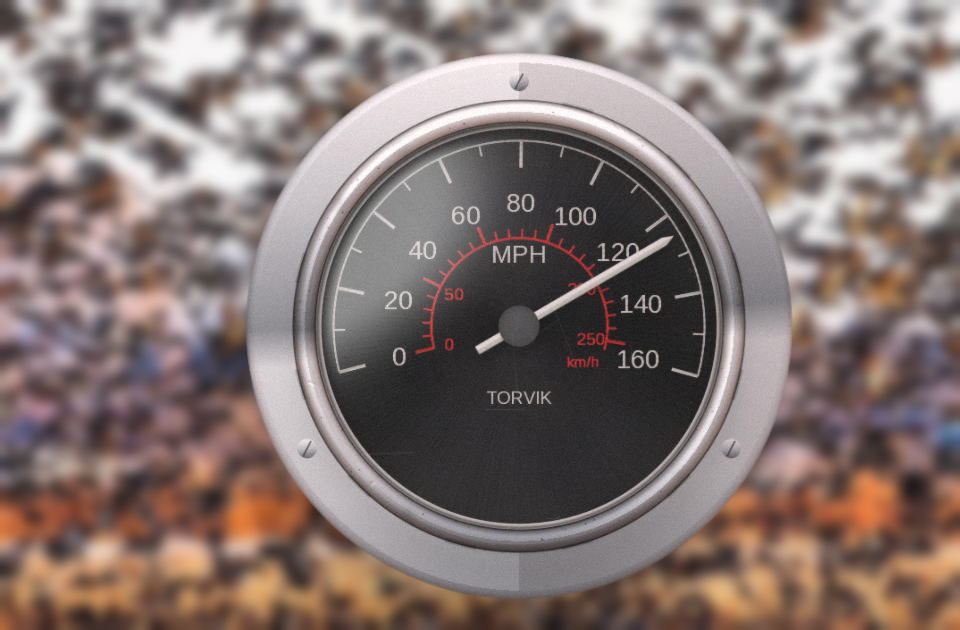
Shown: 125 mph
